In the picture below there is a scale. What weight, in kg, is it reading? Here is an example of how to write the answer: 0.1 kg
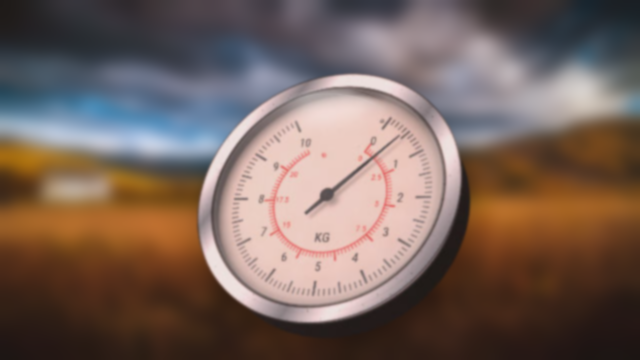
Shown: 0.5 kg
